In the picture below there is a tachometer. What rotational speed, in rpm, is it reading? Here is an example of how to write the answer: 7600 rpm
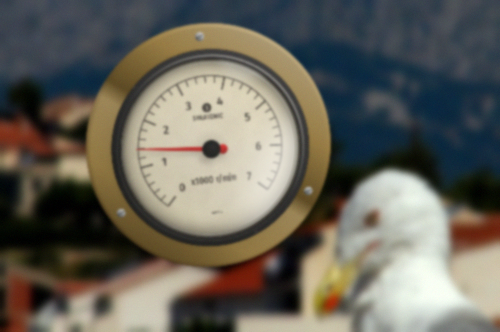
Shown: 1400 rpm
